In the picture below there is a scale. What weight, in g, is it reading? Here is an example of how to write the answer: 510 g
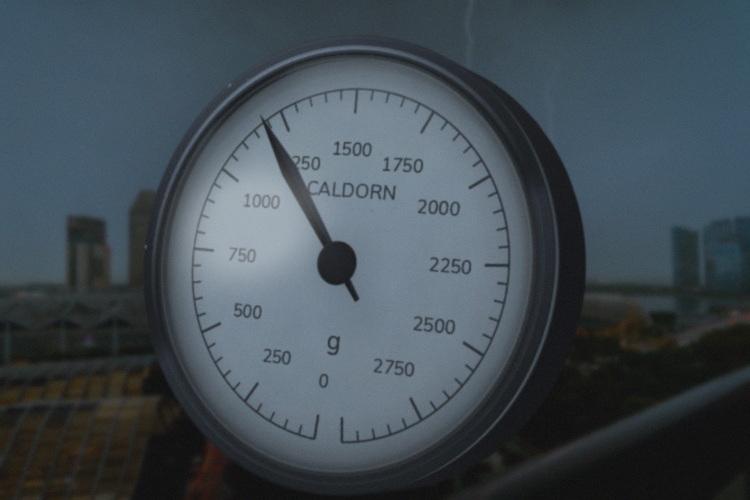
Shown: 1200 g
